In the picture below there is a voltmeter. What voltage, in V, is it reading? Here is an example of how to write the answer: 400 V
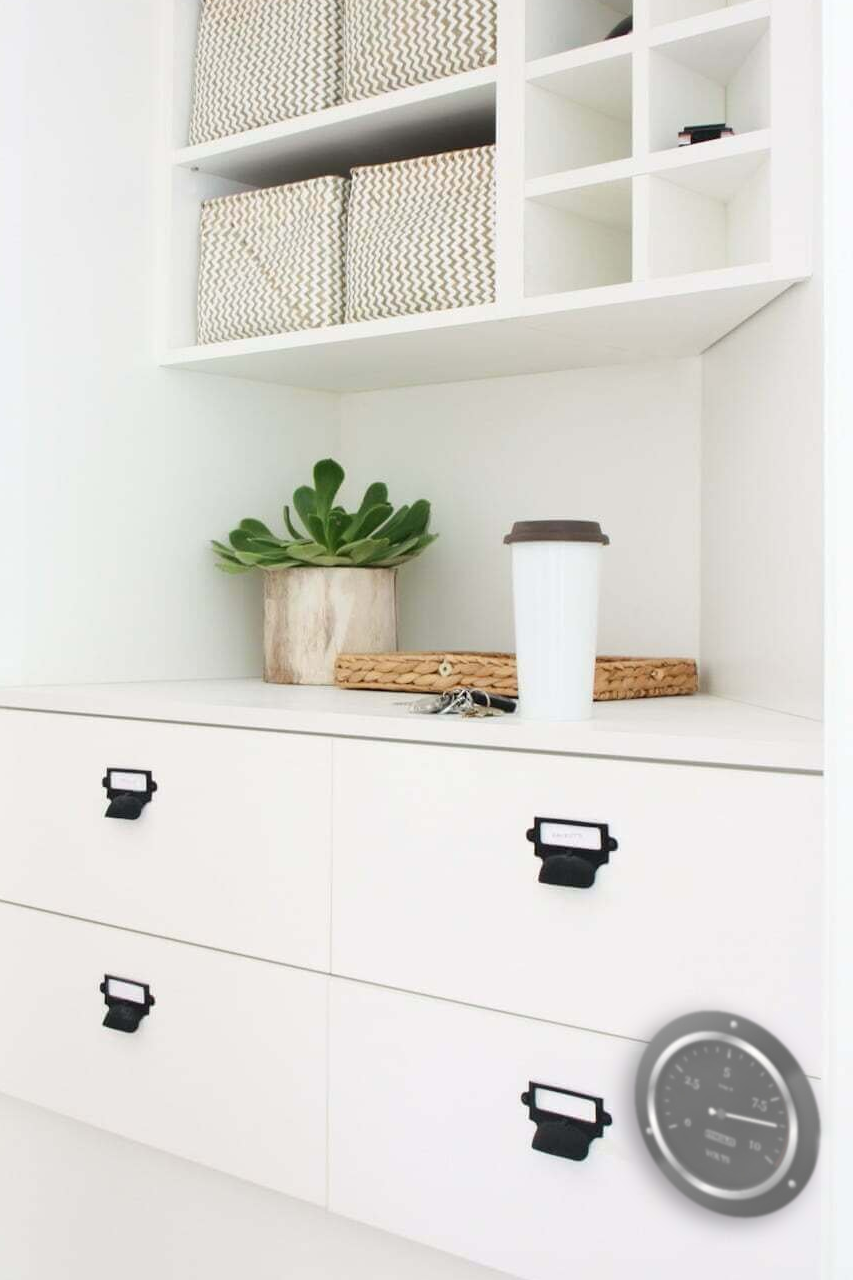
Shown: 8.5 V
